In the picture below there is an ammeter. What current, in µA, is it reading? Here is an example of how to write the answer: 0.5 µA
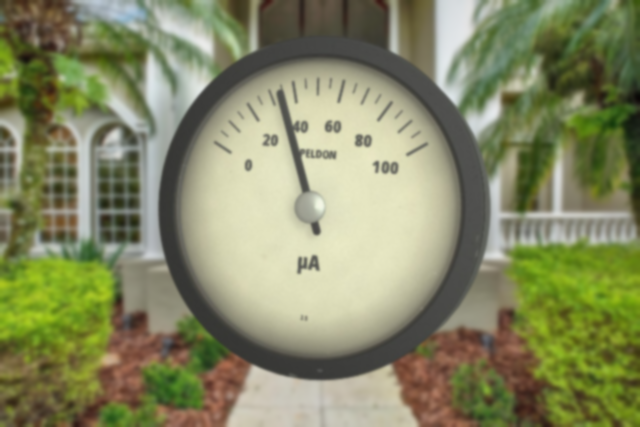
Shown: 35 µA
